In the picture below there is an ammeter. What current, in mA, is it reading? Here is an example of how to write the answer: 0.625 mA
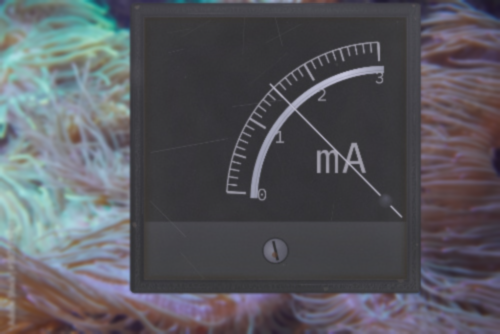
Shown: 1.5 mA
